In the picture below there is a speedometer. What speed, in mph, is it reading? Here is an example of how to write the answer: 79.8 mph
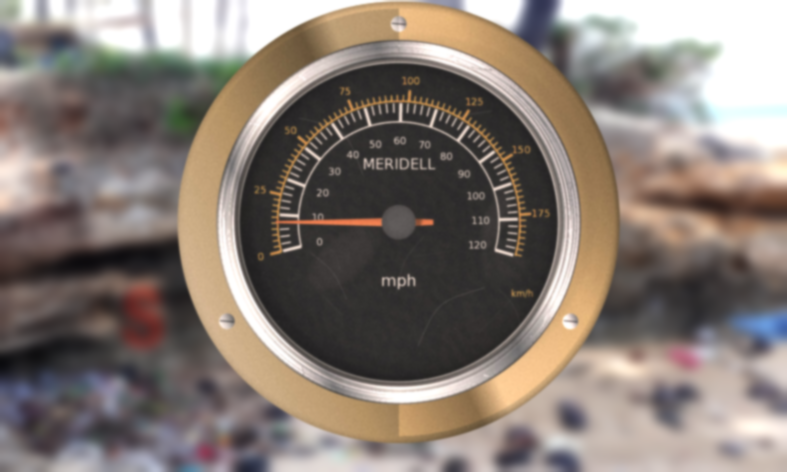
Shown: 8 mph
